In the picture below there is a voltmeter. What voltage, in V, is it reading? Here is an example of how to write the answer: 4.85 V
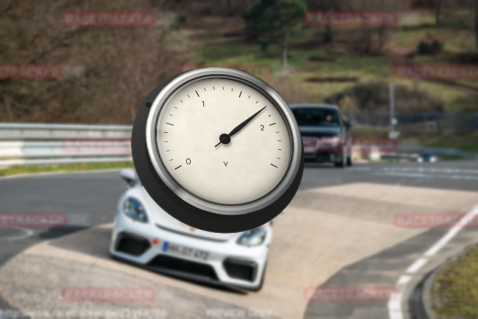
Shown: 1.8 V
